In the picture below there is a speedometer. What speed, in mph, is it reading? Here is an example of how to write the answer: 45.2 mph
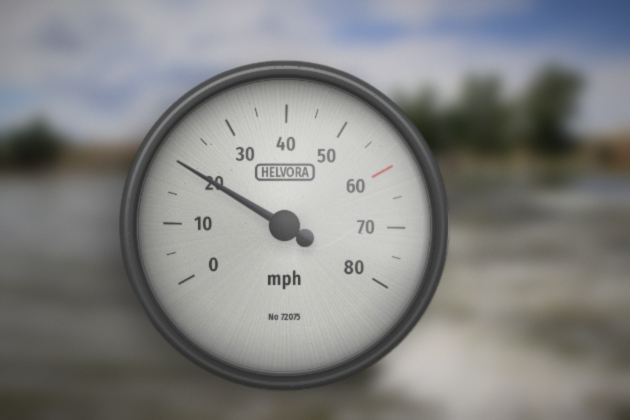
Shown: 20 mph
